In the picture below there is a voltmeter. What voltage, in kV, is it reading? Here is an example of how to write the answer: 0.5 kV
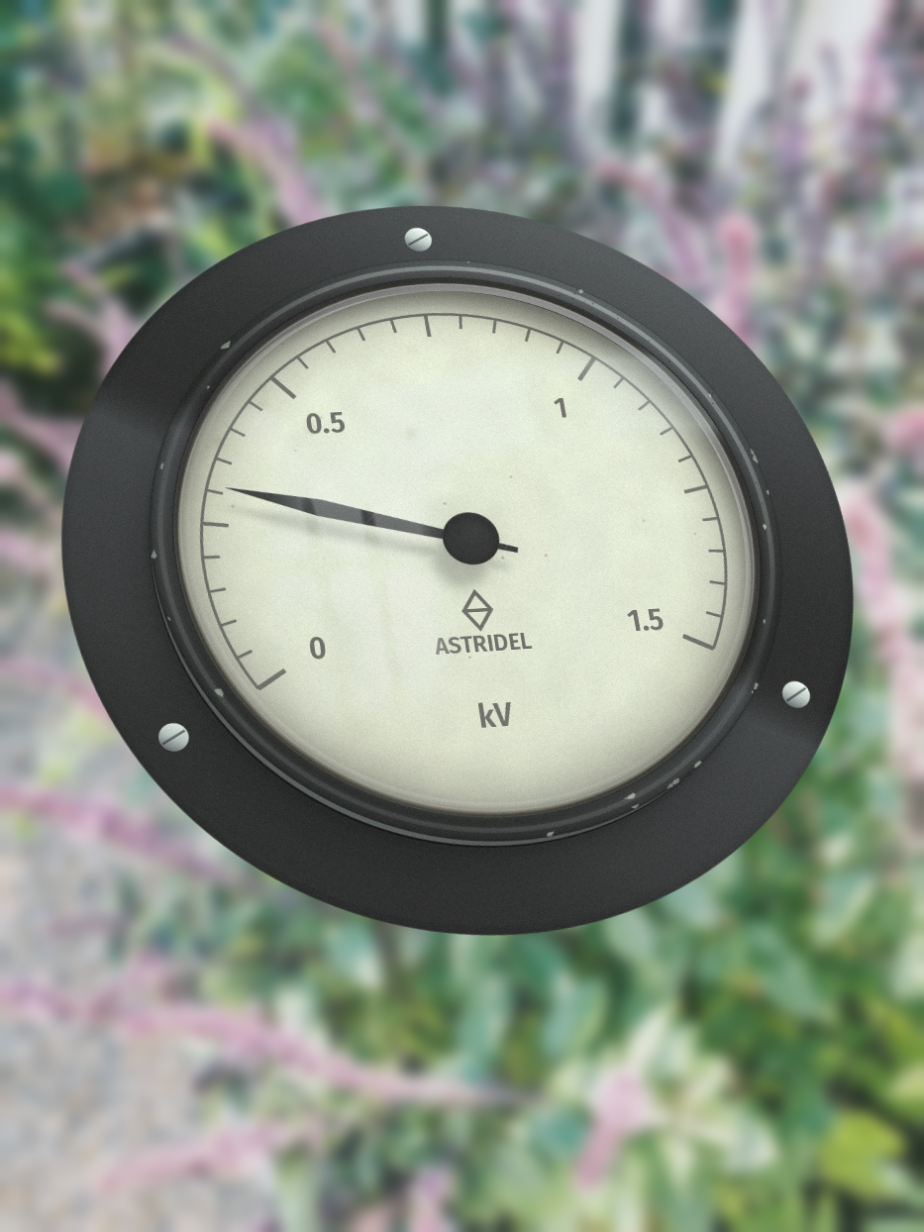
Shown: 0.3 kV
